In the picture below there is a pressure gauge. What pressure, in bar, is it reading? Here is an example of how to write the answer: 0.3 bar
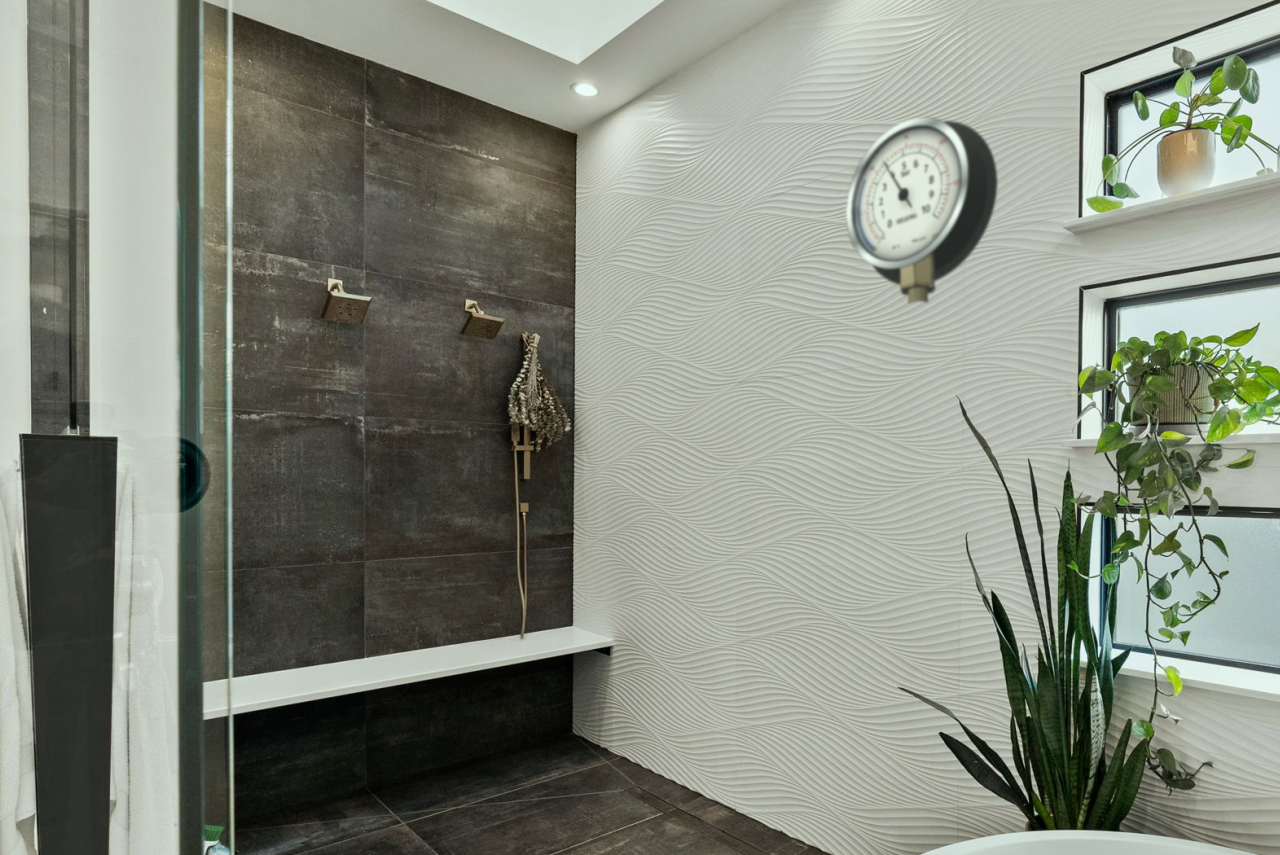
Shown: 4 bar
